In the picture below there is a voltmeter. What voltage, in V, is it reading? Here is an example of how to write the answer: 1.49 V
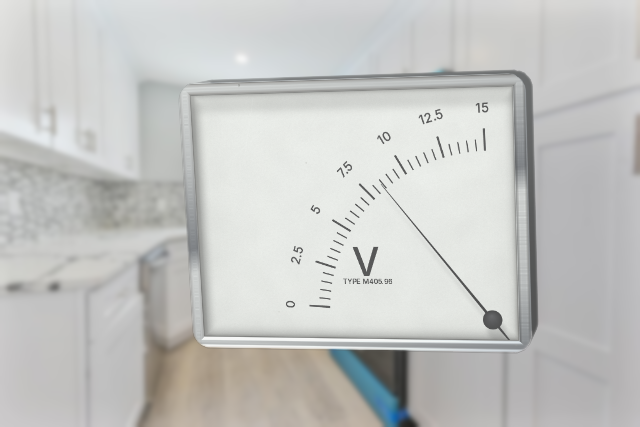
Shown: 8.5 V
